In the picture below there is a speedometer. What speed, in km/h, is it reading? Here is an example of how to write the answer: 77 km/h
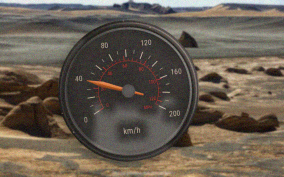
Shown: 40 km/h
